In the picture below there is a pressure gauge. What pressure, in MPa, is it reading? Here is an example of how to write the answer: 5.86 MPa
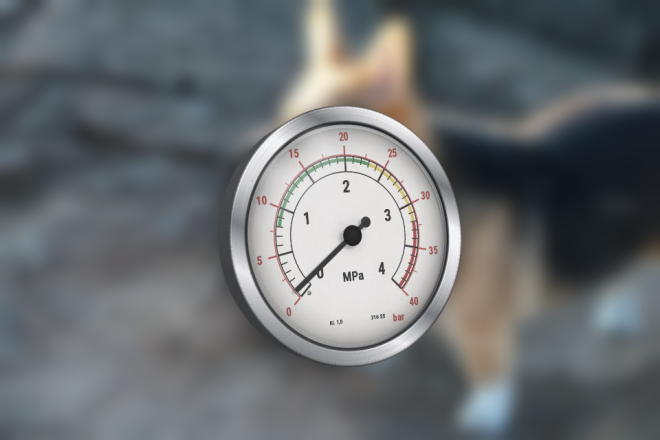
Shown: 0.1 MPa
